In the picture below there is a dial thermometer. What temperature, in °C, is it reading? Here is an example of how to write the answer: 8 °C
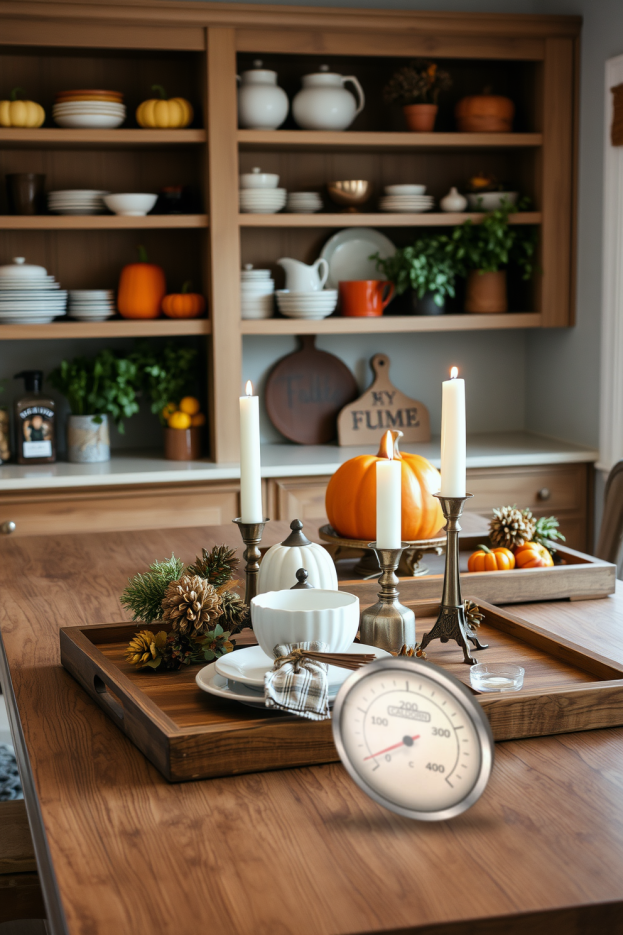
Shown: 20 °C
